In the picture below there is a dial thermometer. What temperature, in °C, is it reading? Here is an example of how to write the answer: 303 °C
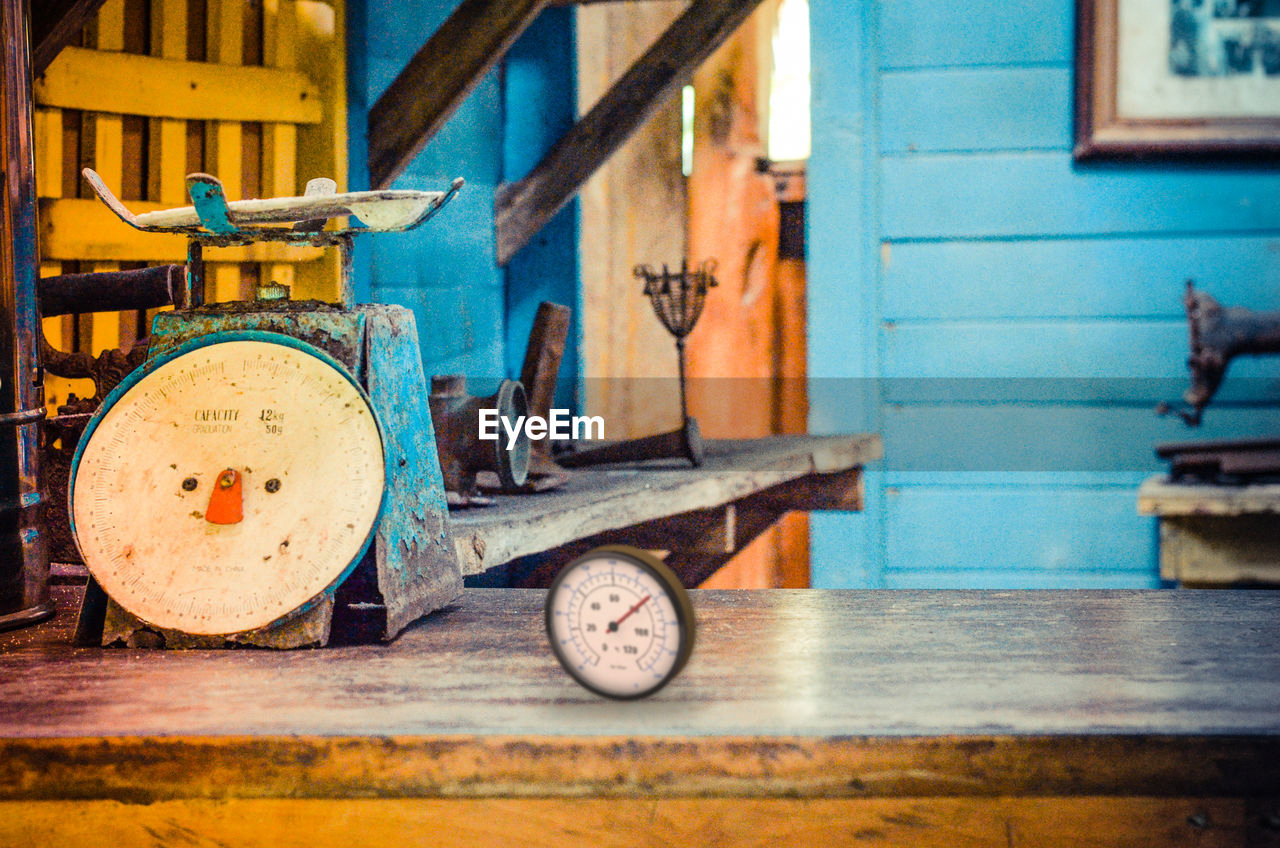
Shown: 80 °C
